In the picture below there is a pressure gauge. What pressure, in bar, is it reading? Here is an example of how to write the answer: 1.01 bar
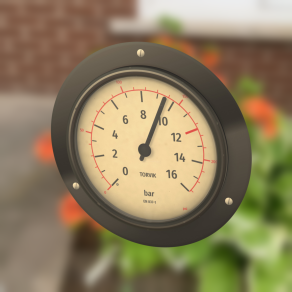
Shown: 9.5 bar
